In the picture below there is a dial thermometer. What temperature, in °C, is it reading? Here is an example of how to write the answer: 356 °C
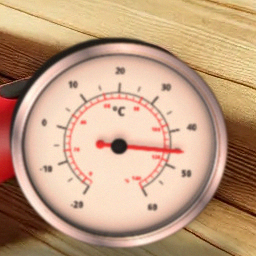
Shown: 45 °C
